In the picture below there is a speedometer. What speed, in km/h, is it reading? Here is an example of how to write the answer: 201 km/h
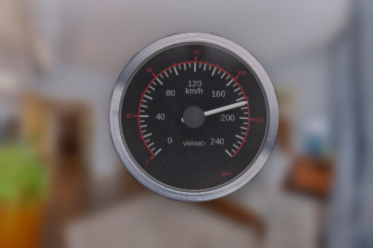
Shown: 185 km/h
